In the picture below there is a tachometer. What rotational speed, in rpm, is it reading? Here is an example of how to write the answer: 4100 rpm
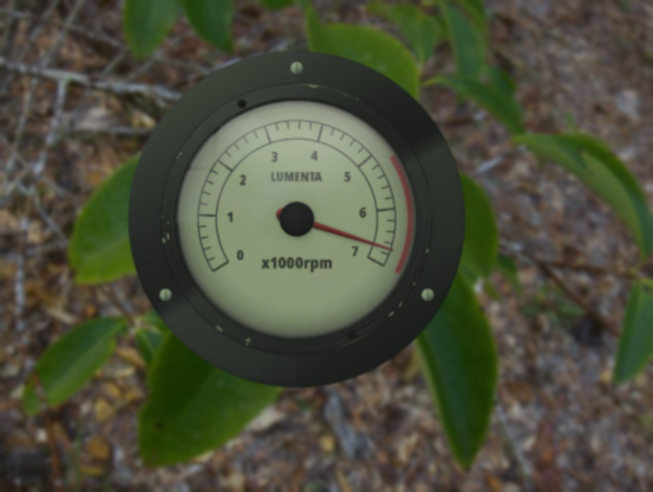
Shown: 6700 rpm
